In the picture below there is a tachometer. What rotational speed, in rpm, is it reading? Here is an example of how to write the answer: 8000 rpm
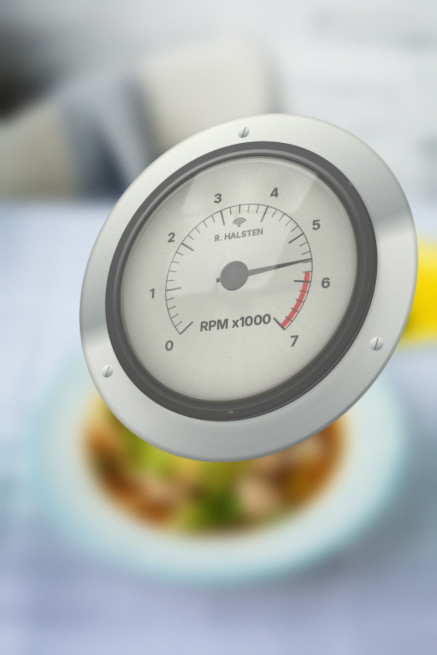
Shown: 5600 rpm
